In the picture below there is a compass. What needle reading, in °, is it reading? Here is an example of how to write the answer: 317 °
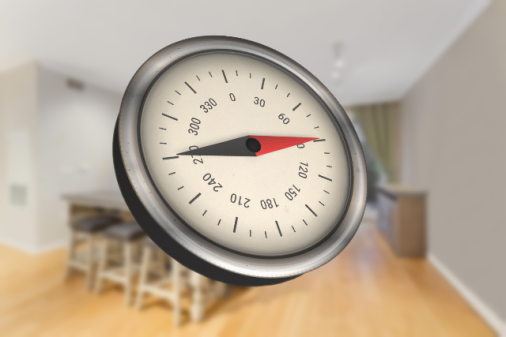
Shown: 90 °
